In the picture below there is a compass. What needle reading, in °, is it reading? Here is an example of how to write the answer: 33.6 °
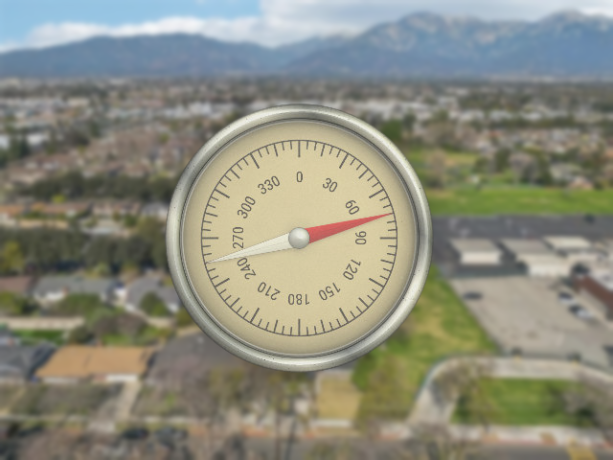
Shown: 75 °
